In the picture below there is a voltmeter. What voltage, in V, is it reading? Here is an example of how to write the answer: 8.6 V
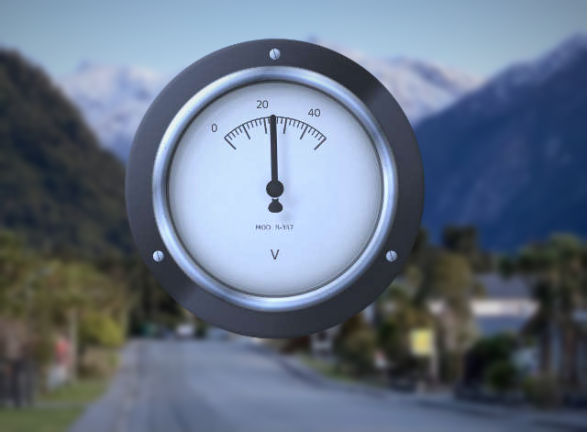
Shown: 24 V
